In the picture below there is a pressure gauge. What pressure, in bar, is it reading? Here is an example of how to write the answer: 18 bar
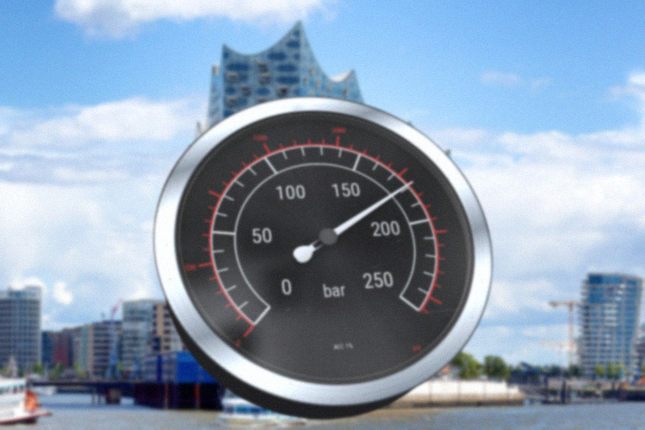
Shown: 180 bar
